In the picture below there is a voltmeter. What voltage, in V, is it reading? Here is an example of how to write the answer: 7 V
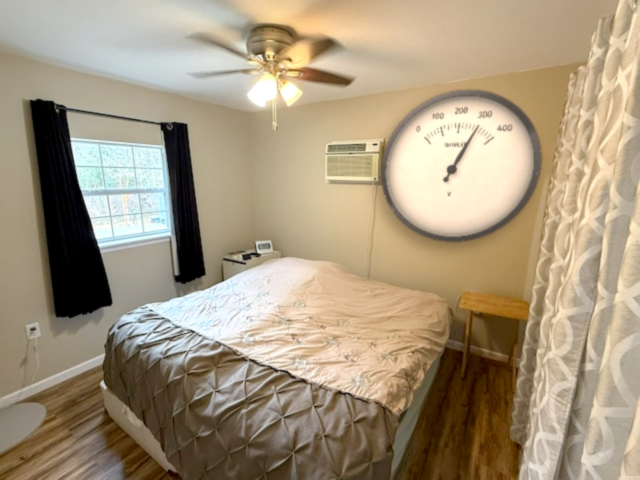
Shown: 300 V
